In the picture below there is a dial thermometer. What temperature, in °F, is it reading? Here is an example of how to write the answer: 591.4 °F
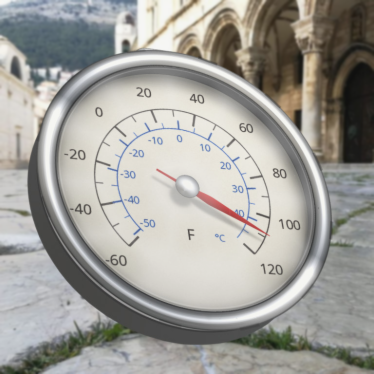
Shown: 110 °F
